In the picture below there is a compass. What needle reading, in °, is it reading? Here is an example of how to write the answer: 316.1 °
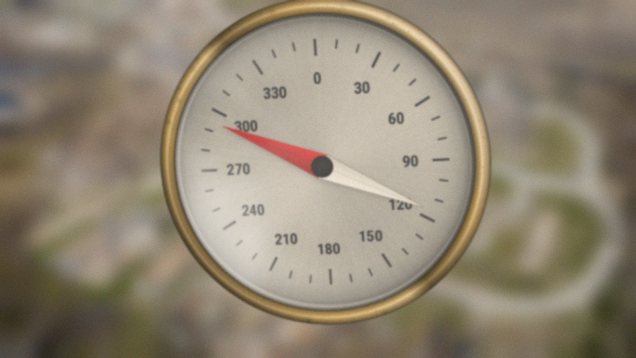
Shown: 295 °
